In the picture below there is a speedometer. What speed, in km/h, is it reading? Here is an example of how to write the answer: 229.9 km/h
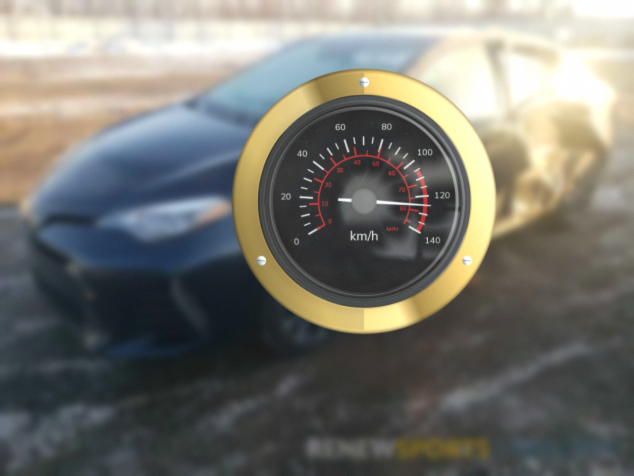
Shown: 125 km/h
